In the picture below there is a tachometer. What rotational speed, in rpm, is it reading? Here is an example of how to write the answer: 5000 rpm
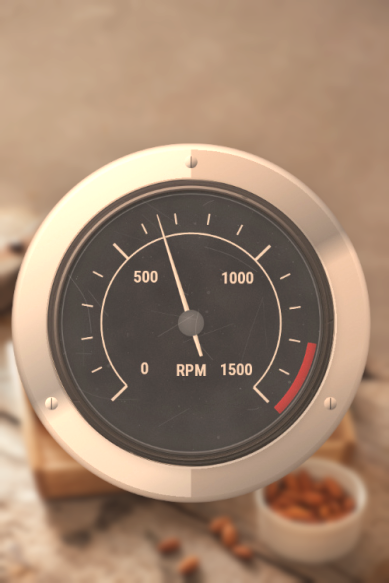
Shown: 650 rpm
